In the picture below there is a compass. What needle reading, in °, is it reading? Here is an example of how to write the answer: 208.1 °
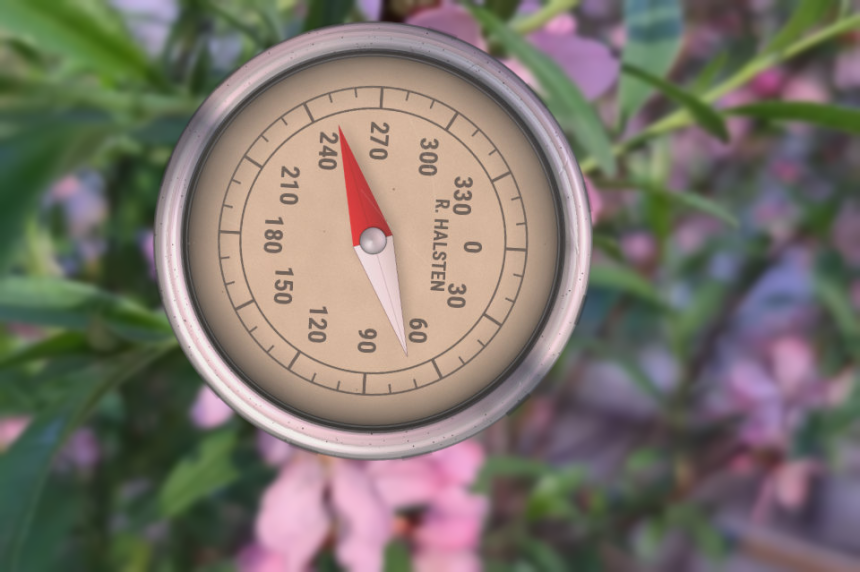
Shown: 250 °
